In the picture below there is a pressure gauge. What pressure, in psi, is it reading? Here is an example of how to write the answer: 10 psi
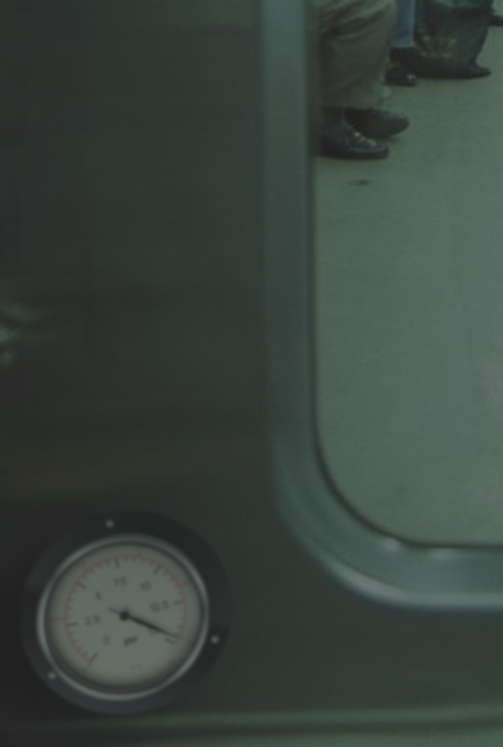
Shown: 14.5 psi
